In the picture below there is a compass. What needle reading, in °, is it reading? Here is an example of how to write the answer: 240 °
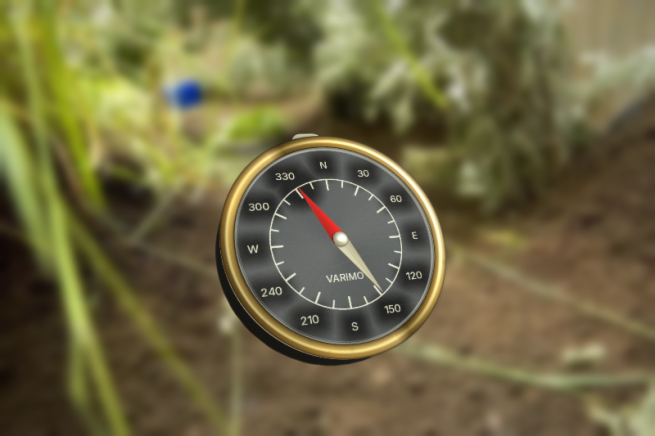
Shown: 330 °
